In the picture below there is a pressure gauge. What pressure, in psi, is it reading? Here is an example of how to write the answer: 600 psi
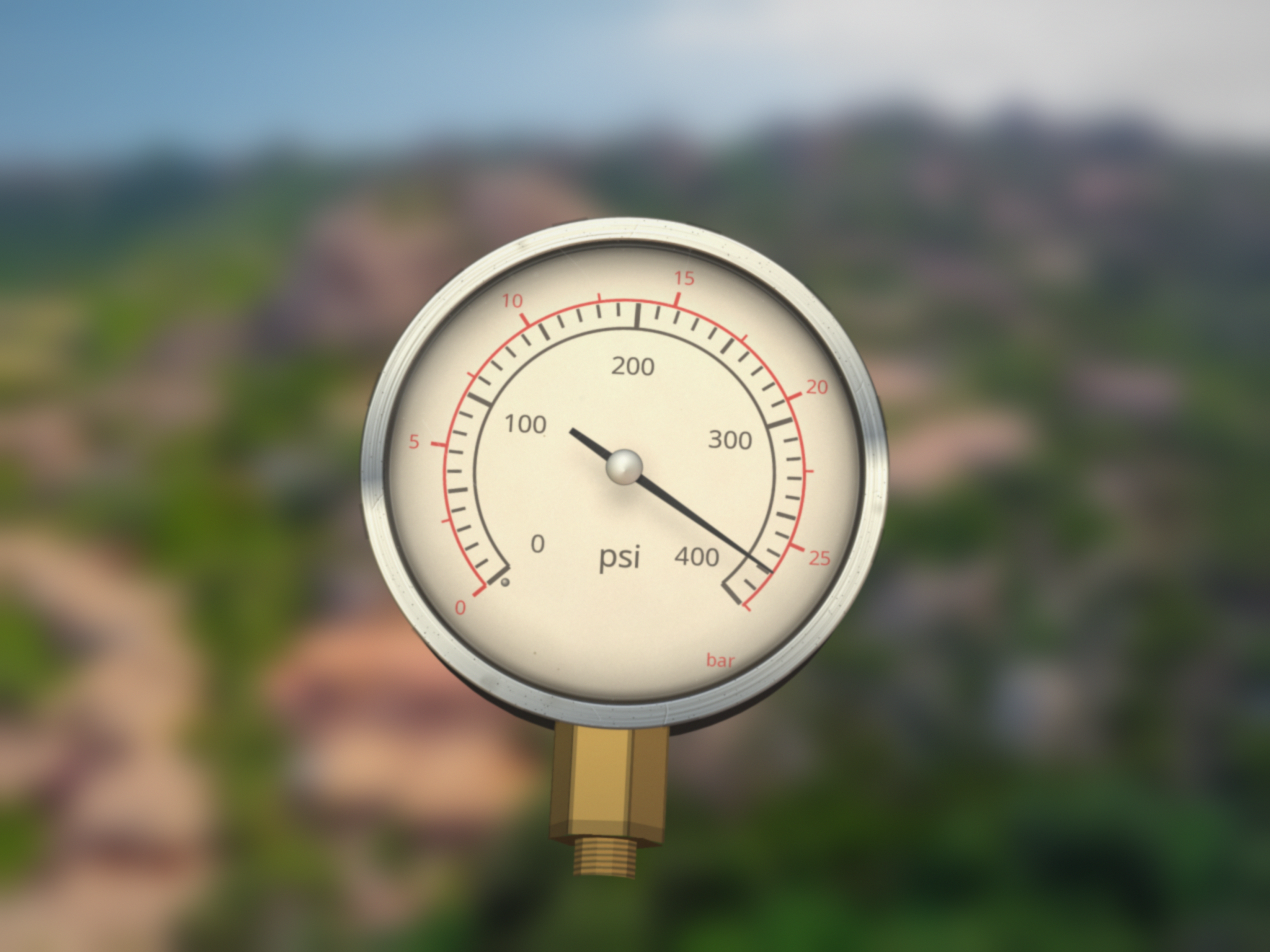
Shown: 380 psi
